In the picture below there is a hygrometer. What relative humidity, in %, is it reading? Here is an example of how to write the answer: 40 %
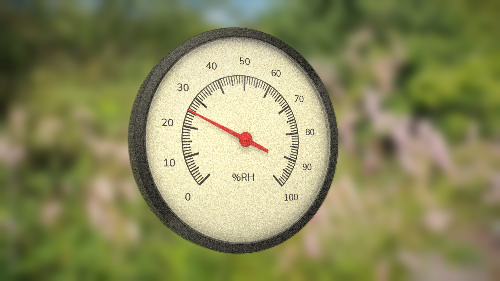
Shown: 25 %
